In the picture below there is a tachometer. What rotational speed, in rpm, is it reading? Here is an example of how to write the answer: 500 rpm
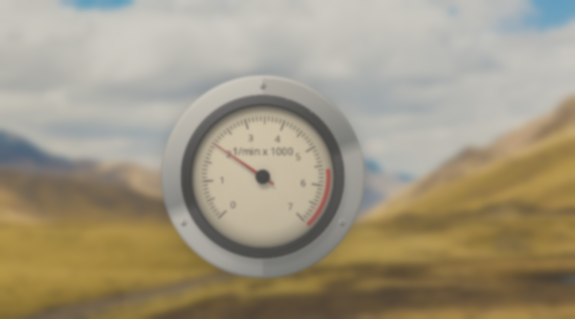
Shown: 2000 rpm
